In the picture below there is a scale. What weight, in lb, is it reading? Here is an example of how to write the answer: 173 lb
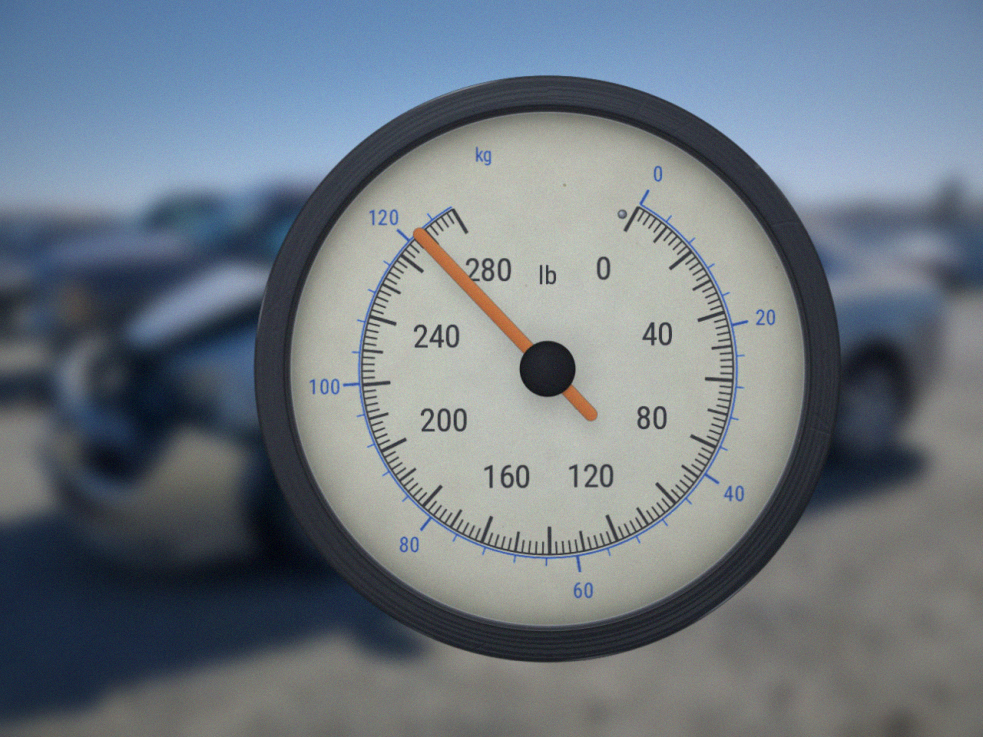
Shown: 268 lb
